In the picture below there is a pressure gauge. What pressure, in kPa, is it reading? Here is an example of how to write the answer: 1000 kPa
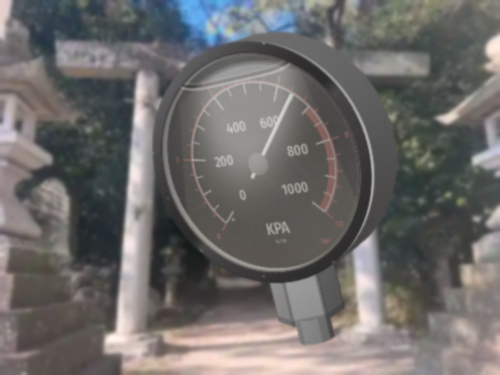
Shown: 650 kPa
